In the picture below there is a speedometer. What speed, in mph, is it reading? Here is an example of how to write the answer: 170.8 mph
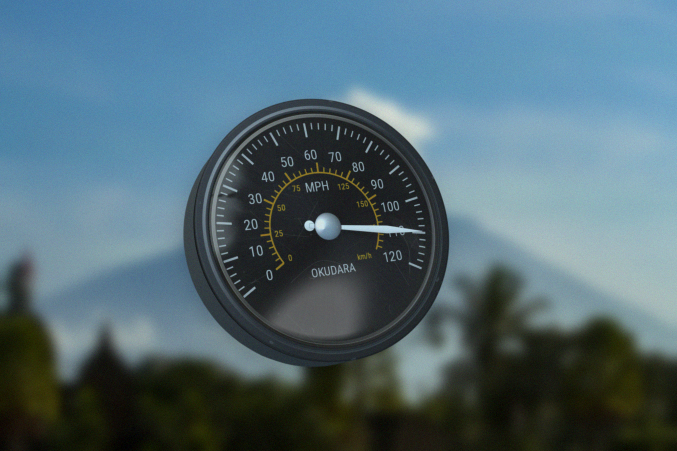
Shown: 110 mph
